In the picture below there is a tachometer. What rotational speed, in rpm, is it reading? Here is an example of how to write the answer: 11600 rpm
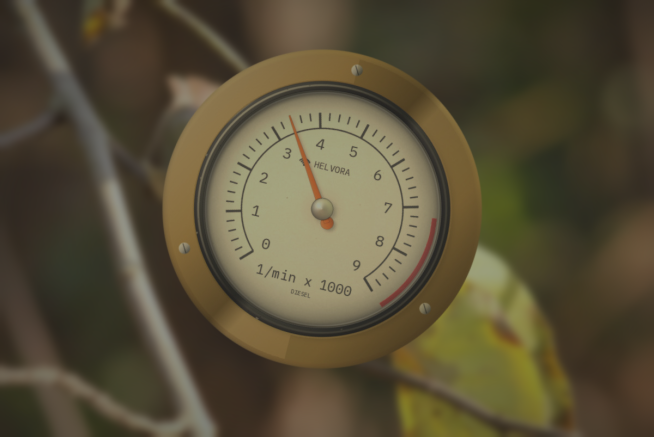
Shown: 3400 rpm
